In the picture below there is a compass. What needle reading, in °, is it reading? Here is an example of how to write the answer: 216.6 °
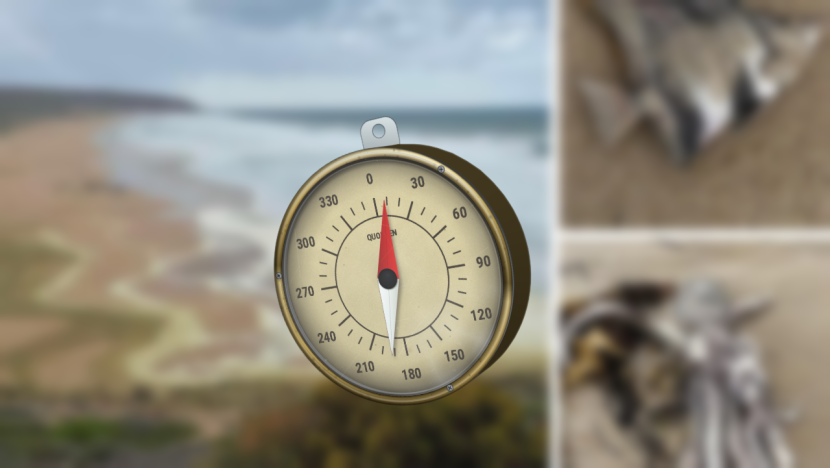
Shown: 10 °
